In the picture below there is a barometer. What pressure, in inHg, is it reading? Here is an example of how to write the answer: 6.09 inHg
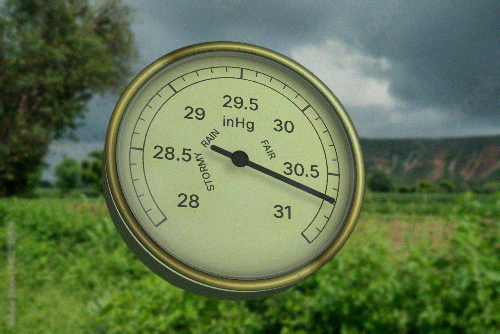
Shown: 30.7 inHg
